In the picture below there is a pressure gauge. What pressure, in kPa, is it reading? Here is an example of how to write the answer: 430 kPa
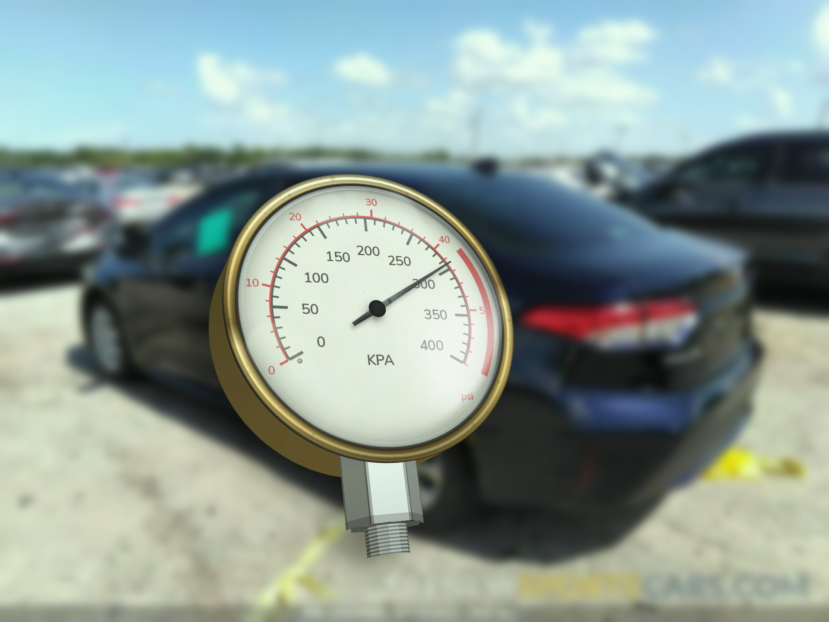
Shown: 295 kPa
